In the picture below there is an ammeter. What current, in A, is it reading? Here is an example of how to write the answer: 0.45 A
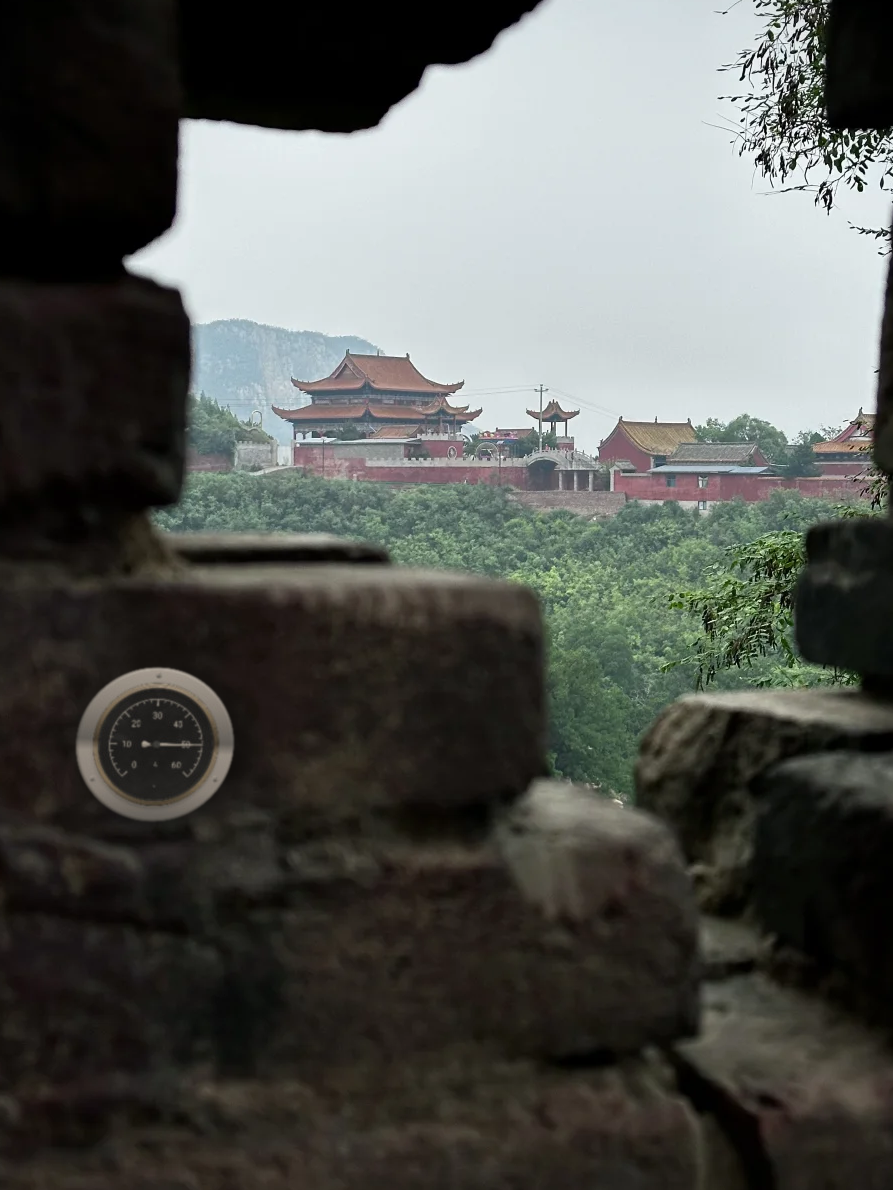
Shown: 50 A
